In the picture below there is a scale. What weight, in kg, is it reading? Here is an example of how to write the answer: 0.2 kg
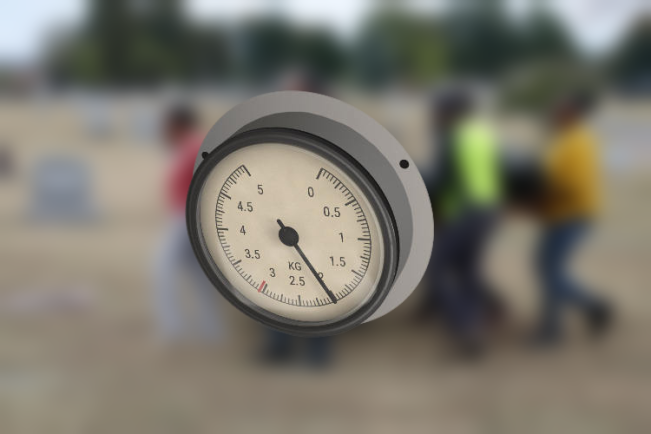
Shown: 2 kg
